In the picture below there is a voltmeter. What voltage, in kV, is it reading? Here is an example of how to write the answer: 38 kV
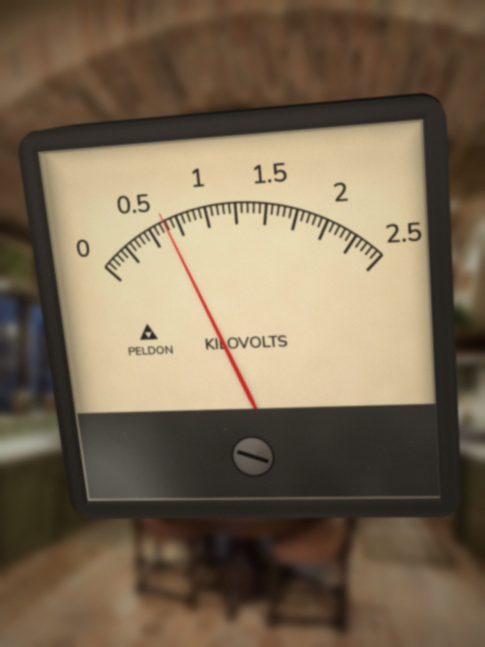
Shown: 0.65 kV
